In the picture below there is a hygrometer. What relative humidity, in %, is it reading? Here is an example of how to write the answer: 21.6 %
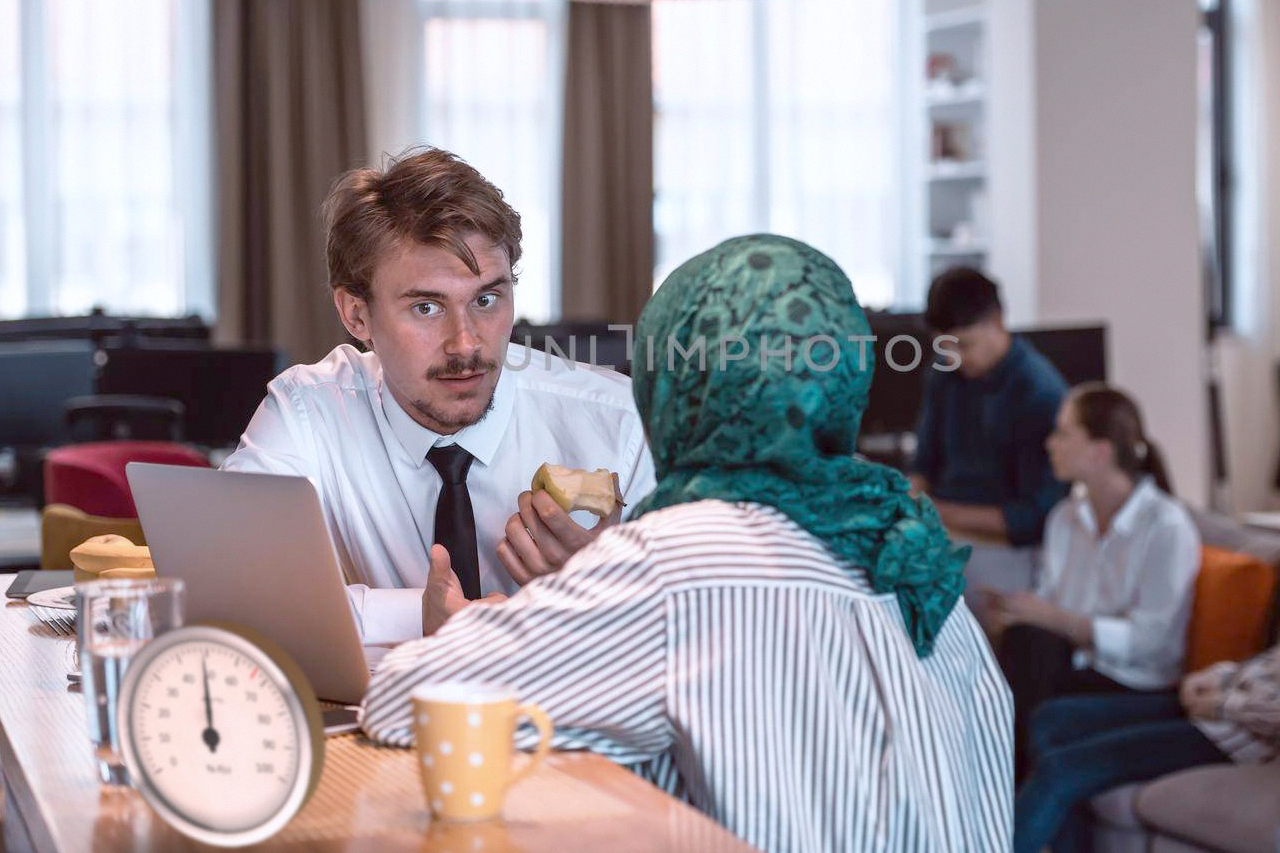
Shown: 50 %
